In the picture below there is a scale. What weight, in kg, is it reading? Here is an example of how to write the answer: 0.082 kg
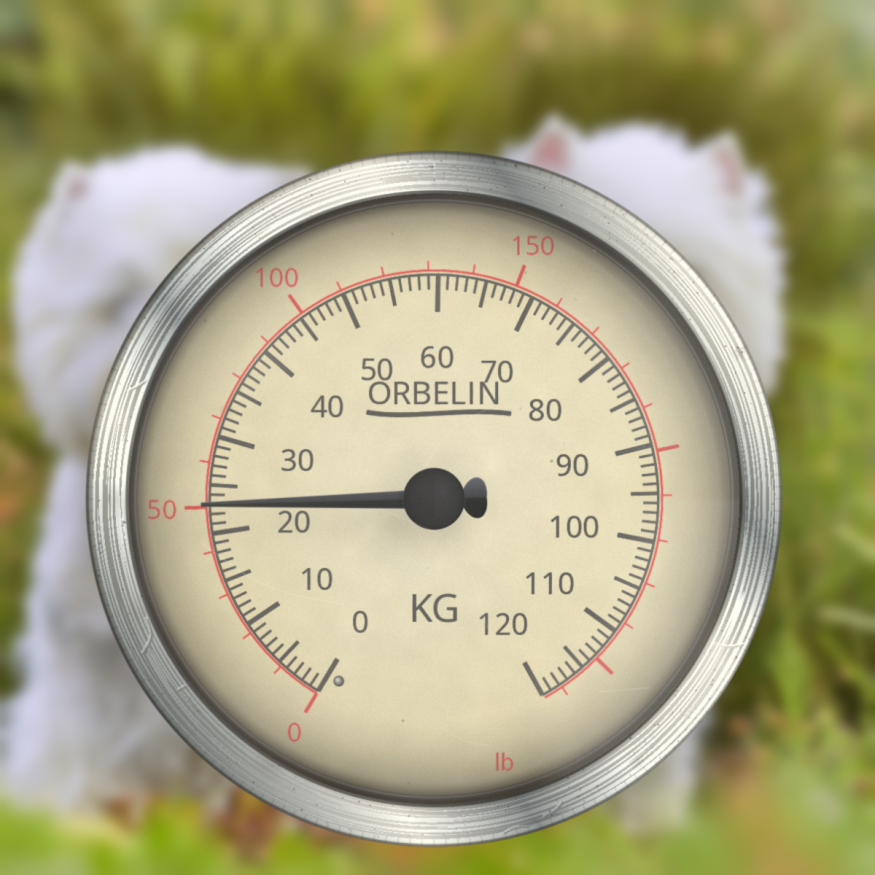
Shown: 23 kg
